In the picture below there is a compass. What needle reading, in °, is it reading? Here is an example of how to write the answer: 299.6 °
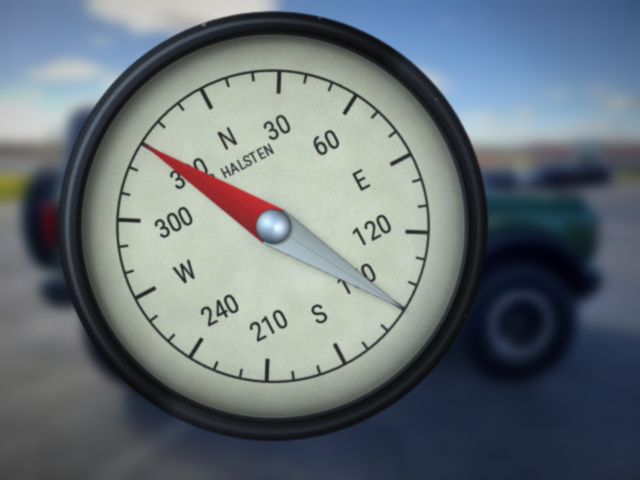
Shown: 330 °
